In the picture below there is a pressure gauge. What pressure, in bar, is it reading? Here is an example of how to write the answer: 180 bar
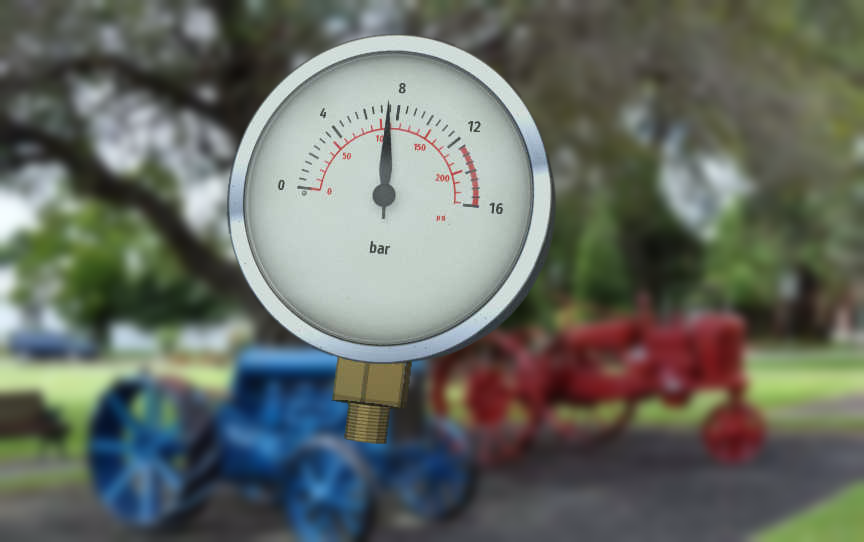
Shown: 7.5 bar
